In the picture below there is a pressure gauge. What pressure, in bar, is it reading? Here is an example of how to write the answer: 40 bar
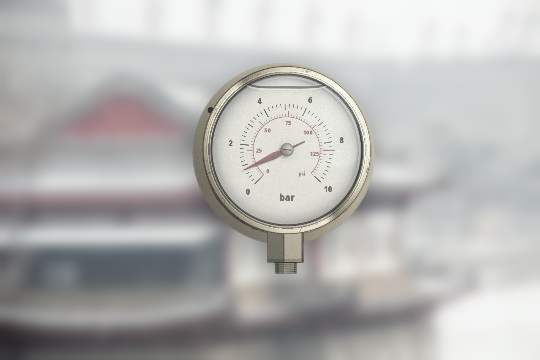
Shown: 0.8 bar
